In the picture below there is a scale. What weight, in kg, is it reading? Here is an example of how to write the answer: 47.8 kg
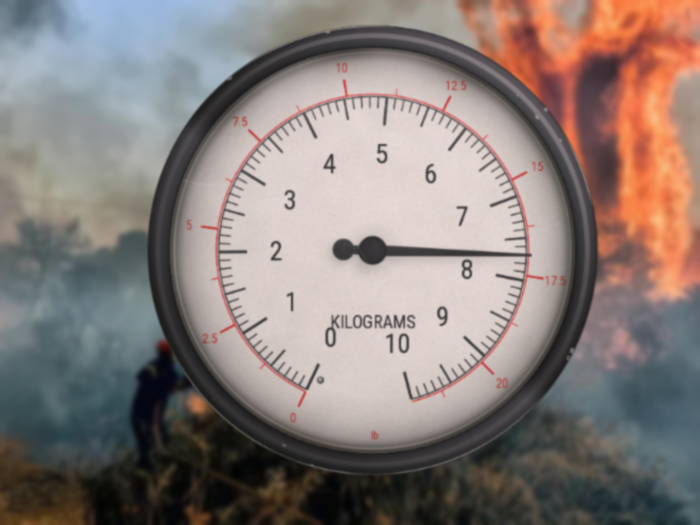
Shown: 7.7 kg
